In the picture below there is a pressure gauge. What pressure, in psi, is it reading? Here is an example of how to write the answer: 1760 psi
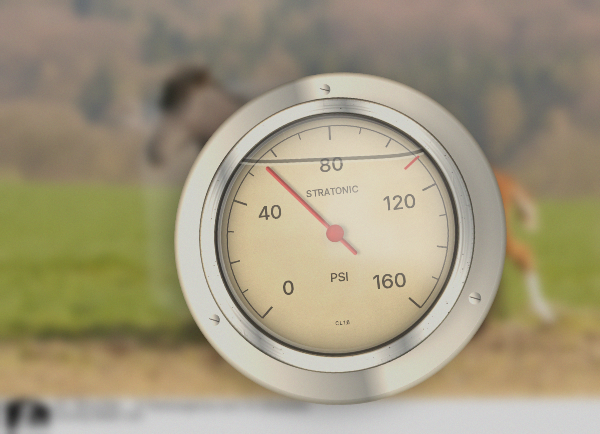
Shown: 55 psi
